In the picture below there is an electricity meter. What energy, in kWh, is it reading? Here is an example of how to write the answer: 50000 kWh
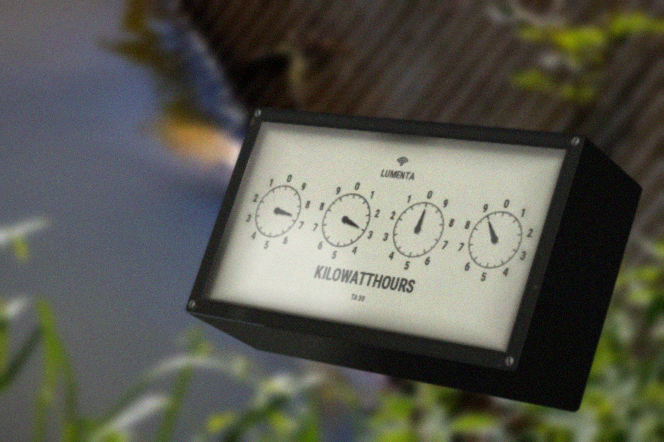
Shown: 7299 kWh
